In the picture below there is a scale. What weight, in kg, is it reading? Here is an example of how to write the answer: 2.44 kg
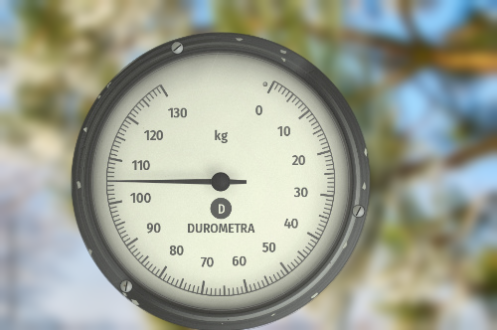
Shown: 105 kg
